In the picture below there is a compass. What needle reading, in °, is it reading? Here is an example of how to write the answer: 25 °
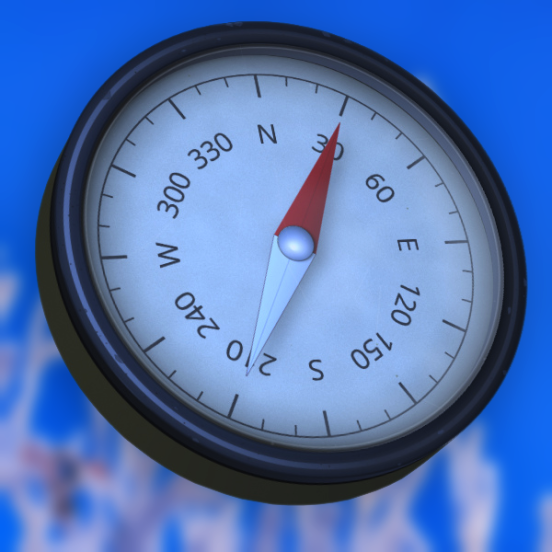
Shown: 30 °
